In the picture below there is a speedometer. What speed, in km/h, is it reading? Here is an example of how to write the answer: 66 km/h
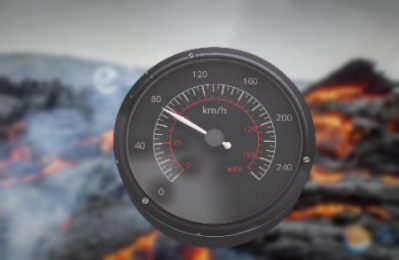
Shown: 75 km/h
